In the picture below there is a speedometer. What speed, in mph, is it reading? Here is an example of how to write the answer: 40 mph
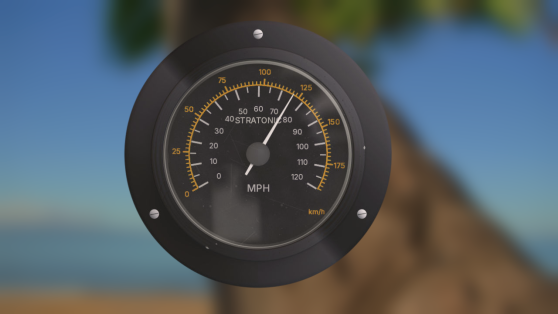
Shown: 75 mph
